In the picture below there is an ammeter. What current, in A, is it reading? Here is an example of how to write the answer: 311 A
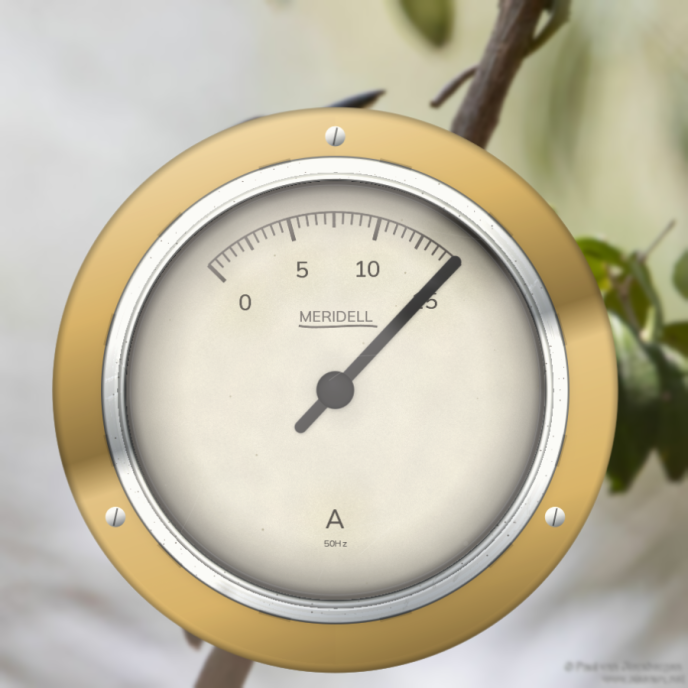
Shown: 14.75 A
